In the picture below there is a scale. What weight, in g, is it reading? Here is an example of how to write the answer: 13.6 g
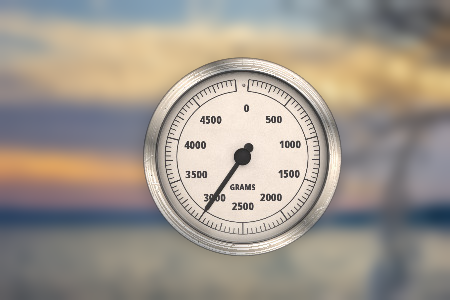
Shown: 3000 g
